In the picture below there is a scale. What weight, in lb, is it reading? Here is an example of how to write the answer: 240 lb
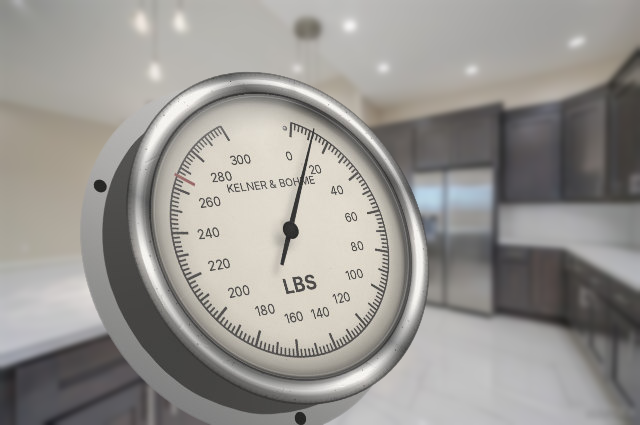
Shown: 10 lb
